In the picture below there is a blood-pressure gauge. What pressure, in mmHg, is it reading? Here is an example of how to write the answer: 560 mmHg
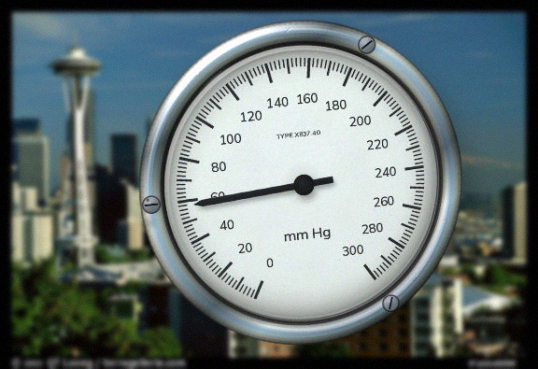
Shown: 58 mmHg
